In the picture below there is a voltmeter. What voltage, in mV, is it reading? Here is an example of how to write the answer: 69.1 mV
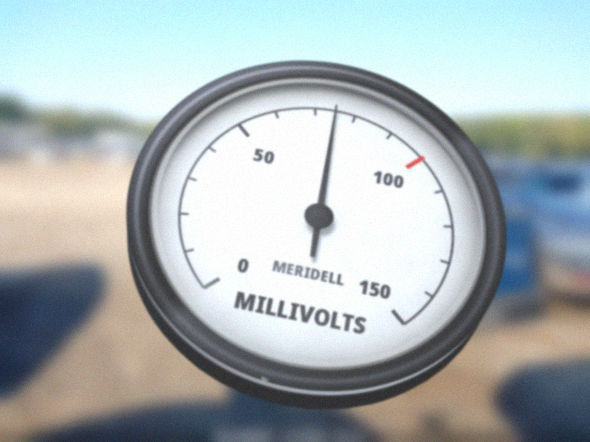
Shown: 75 mV
